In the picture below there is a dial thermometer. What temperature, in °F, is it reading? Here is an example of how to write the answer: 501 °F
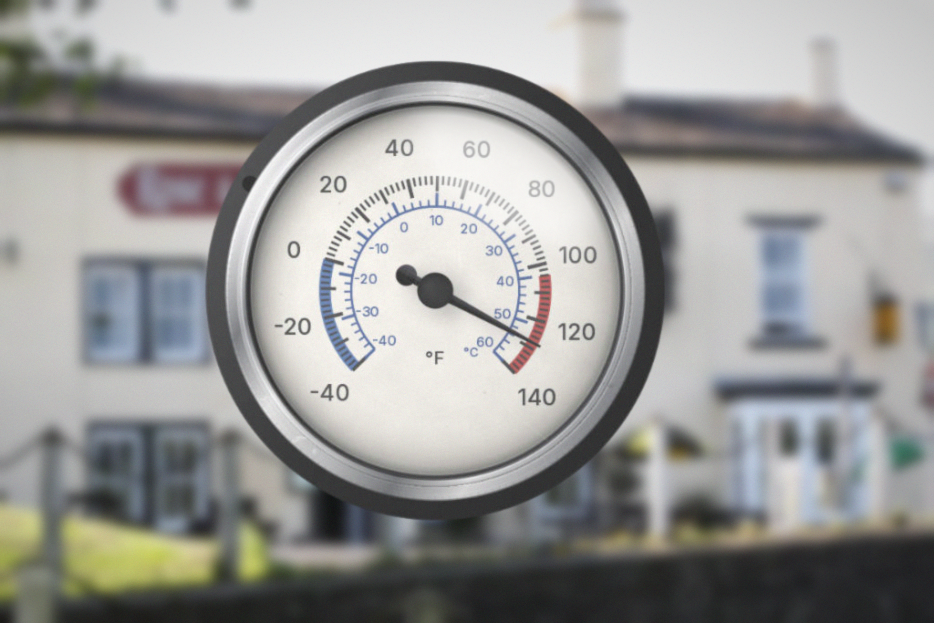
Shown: 128 °F
